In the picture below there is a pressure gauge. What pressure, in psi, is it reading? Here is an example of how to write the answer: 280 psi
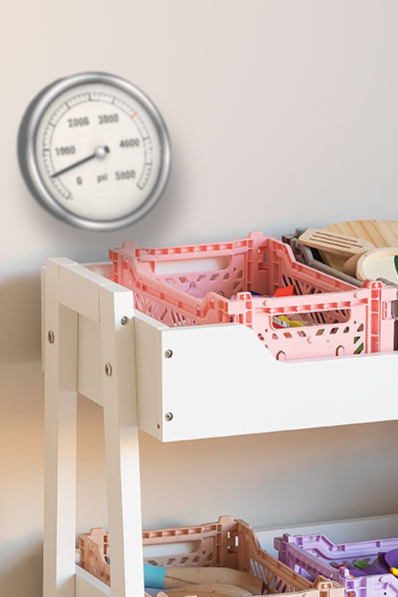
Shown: 500 psi
